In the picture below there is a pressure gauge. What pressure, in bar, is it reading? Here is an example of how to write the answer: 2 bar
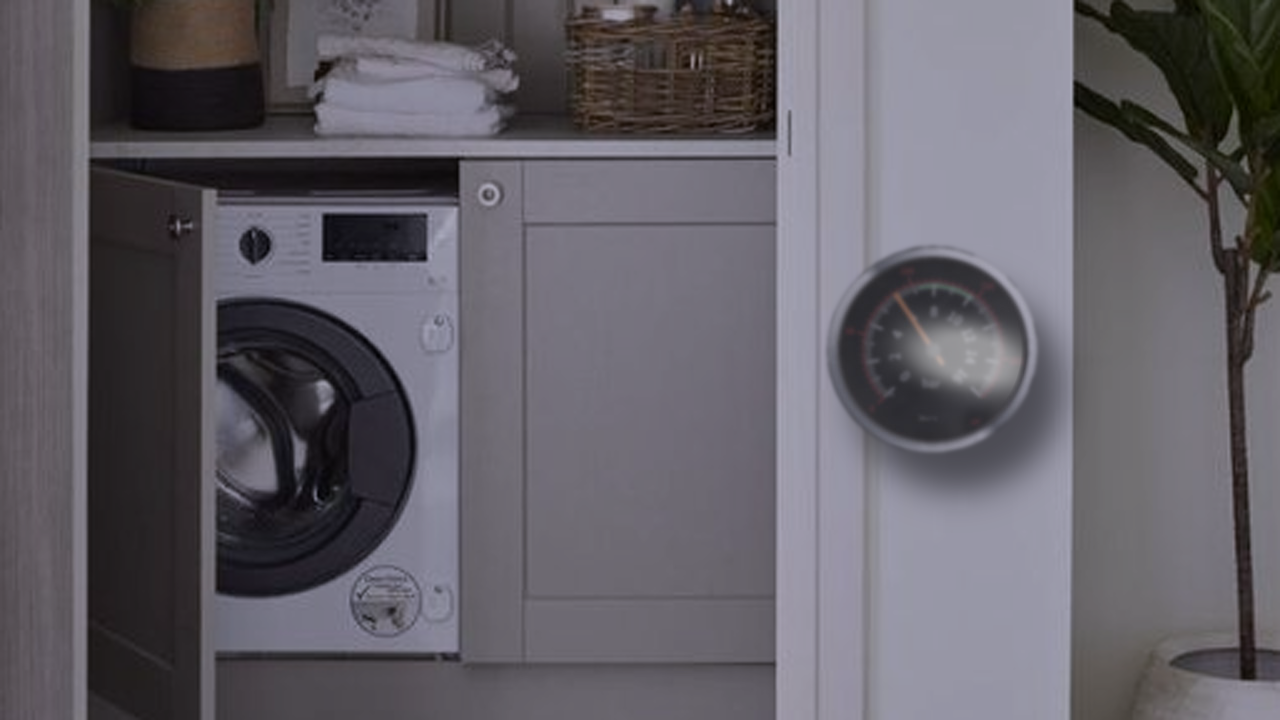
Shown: 6 bar
